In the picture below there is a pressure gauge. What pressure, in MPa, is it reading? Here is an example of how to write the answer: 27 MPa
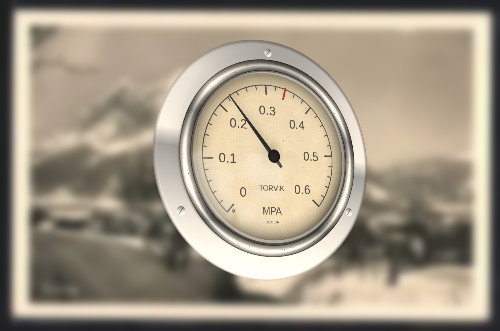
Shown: 0.22 MPa
